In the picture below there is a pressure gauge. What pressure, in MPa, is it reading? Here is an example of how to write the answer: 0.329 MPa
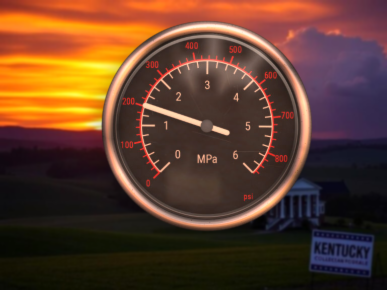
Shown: 1.4 MPa
